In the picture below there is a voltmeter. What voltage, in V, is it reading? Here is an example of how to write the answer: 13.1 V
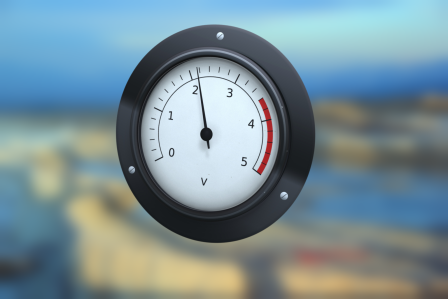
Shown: 2.2 V
